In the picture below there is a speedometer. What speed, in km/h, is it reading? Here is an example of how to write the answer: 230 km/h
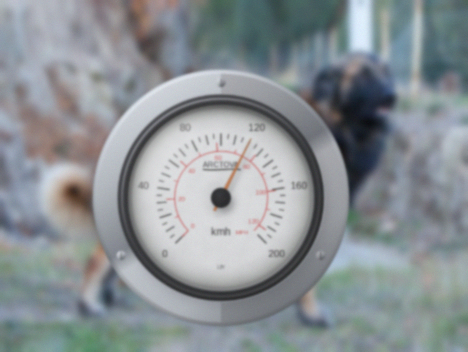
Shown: 120 km/h
